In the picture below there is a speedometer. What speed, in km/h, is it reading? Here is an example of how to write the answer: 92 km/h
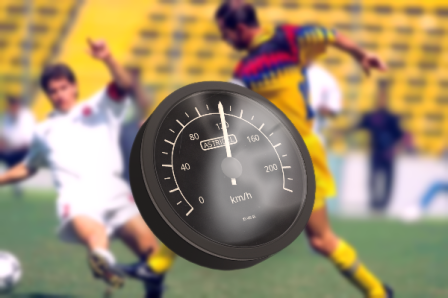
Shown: 120 km/h
